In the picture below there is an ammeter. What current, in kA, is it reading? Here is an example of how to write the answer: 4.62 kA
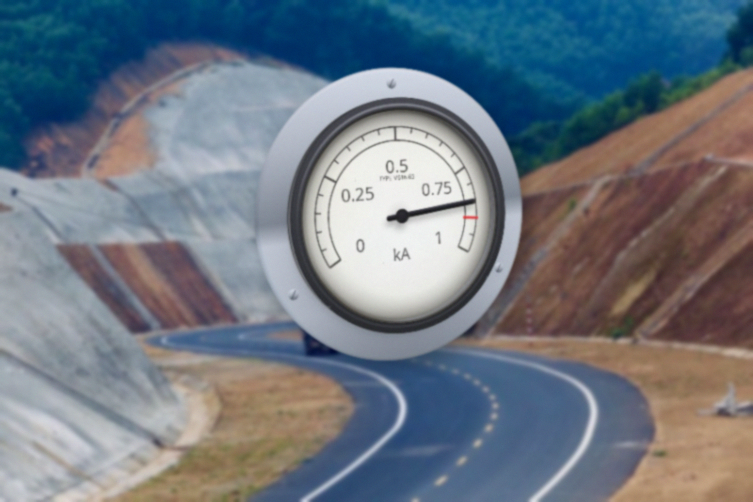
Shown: 0.85 kA
